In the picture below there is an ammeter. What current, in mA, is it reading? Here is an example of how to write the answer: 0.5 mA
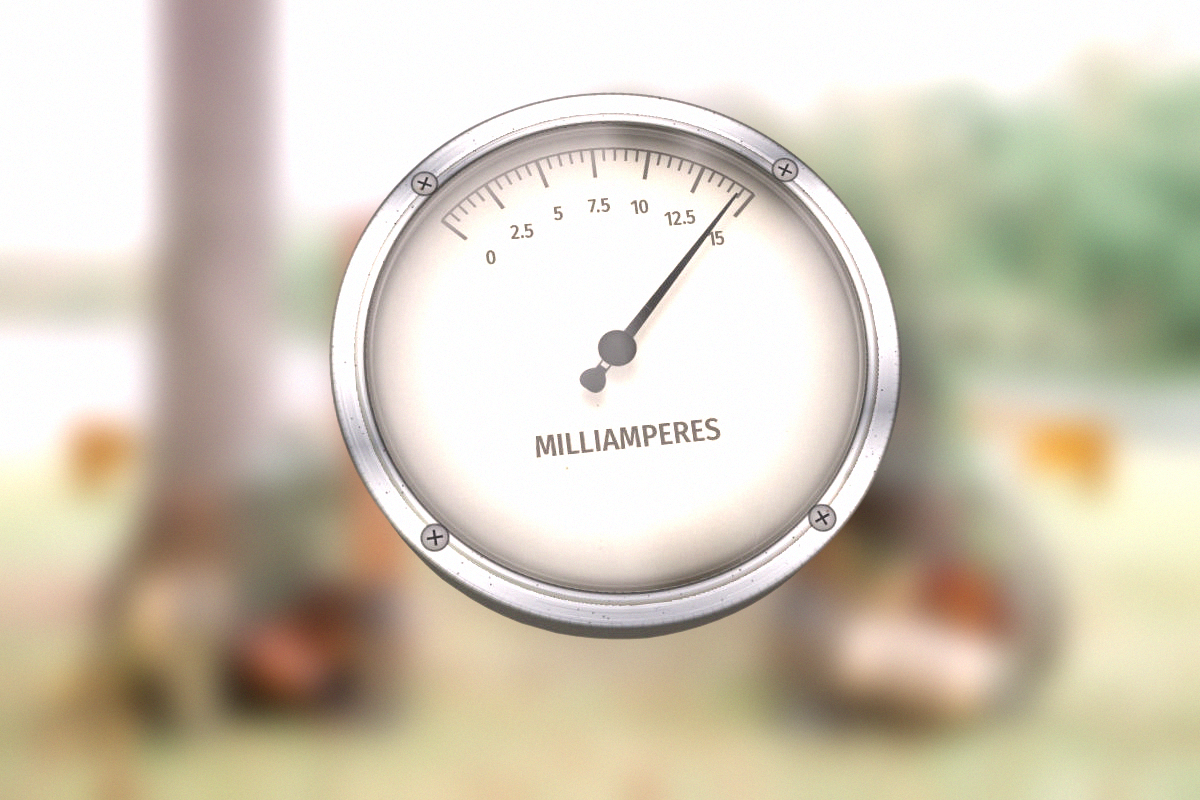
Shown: 14.5 mA
